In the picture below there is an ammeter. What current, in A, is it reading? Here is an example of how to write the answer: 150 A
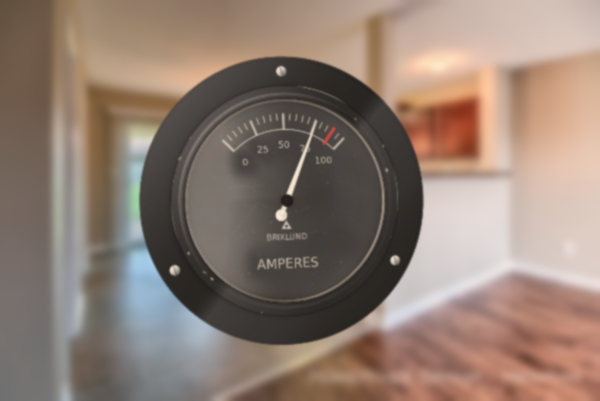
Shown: 75 A
